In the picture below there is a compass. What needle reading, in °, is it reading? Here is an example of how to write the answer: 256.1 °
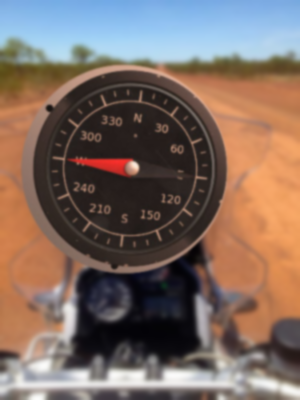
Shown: 270 °
